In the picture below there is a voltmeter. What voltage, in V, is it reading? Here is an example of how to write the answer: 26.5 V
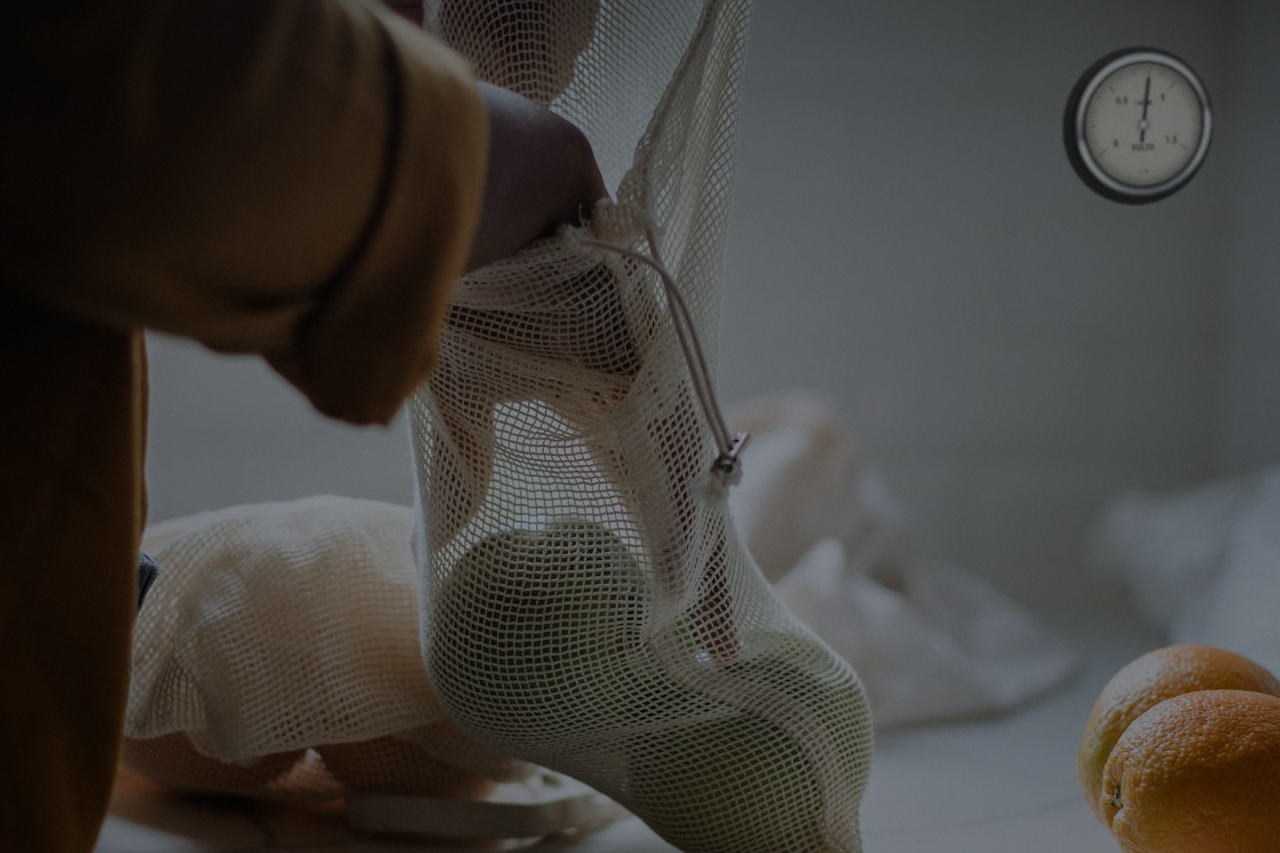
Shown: 0.8 V
